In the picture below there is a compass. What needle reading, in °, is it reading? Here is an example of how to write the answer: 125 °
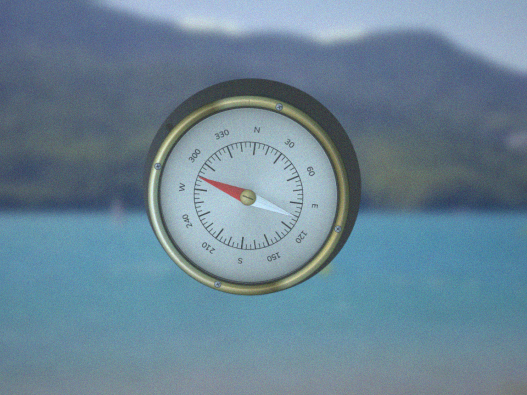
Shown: 285 °
